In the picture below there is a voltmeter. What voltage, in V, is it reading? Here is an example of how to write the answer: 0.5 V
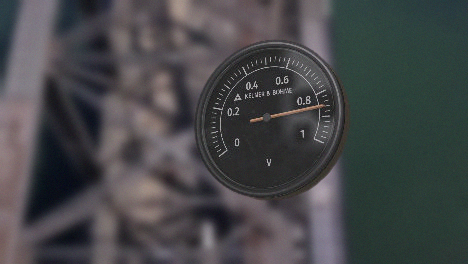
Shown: 0.86 V
